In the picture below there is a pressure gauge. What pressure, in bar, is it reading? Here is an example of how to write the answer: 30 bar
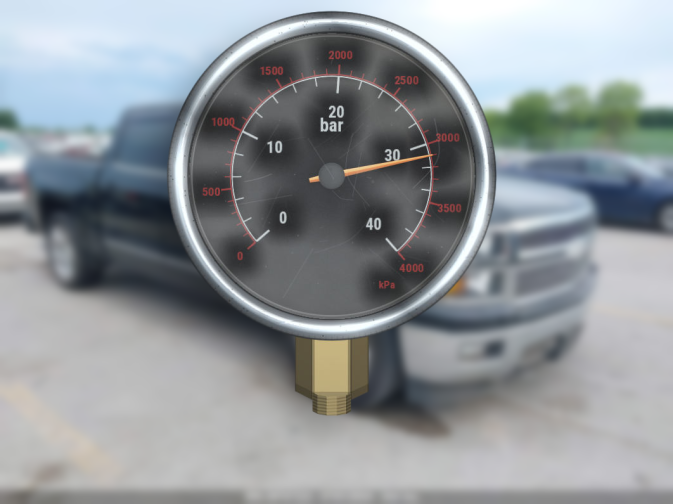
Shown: 31 bar
